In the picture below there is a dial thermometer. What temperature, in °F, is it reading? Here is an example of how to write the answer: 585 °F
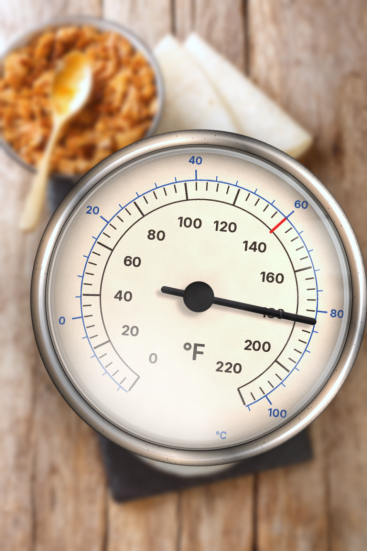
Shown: 180 °F
